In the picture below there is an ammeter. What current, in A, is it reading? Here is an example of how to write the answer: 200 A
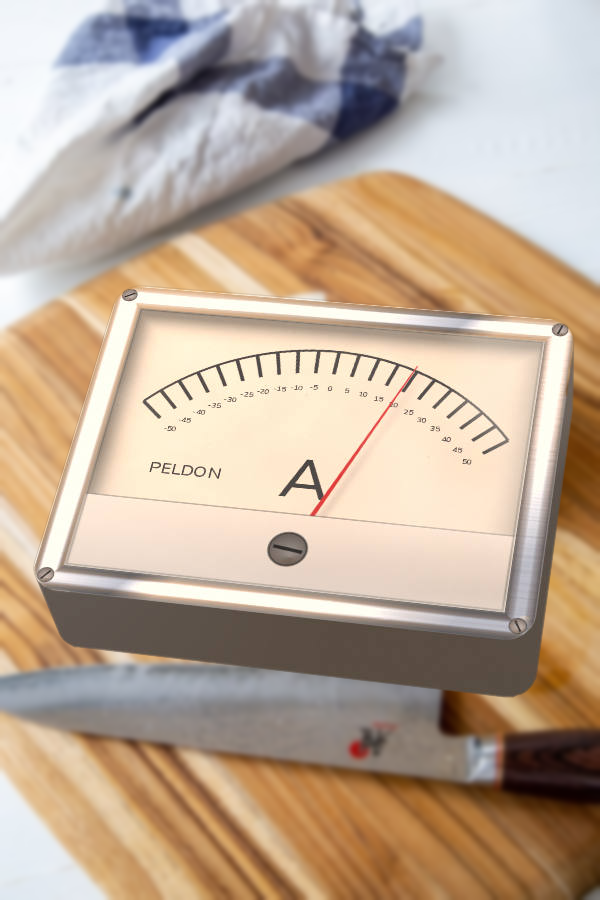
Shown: 20 A
